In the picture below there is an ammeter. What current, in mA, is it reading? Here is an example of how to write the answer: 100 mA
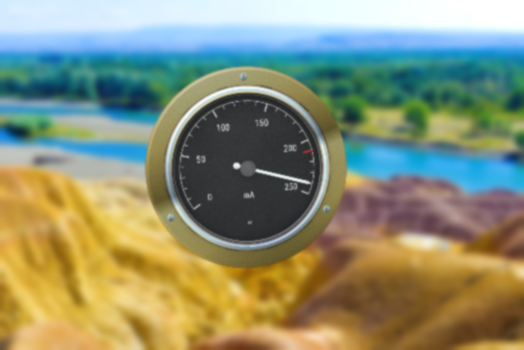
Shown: 240 mA
